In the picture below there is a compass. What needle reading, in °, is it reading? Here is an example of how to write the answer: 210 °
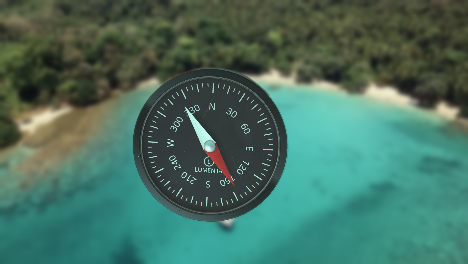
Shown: 145 °
